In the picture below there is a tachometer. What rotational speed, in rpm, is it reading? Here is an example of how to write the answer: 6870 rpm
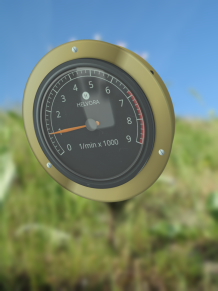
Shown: 1000 rpm
